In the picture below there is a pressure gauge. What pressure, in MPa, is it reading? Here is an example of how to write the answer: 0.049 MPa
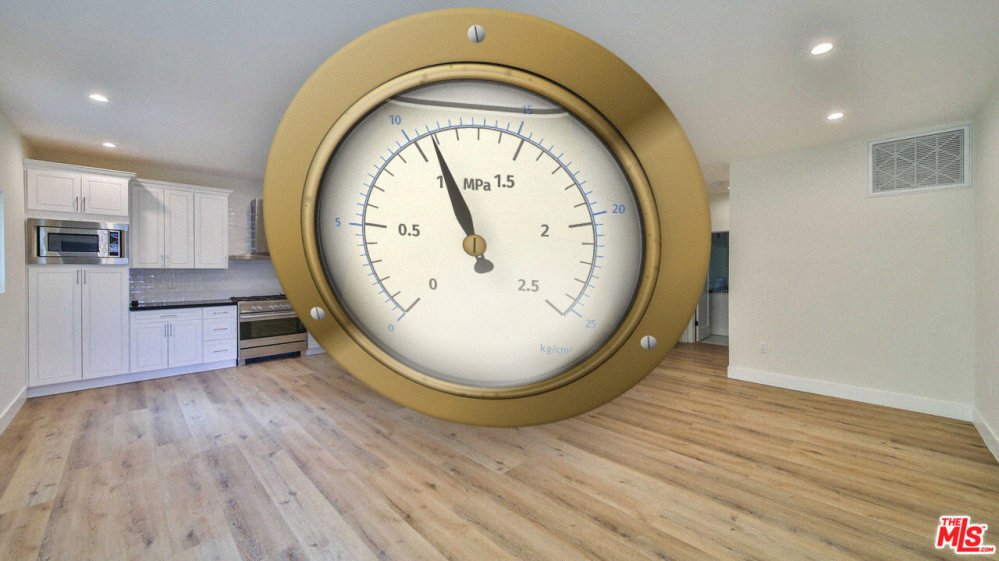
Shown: 1.1 MPa
